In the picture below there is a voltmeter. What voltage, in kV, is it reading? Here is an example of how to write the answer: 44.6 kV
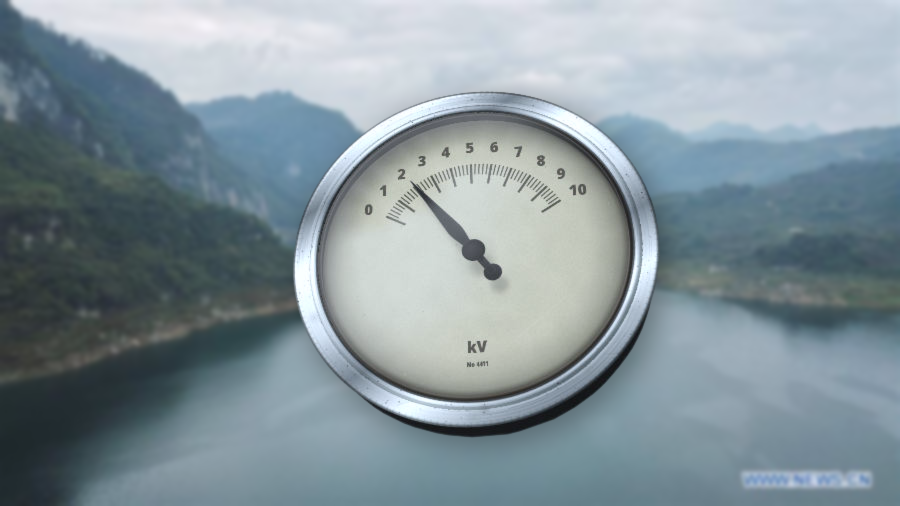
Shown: 2 kV
